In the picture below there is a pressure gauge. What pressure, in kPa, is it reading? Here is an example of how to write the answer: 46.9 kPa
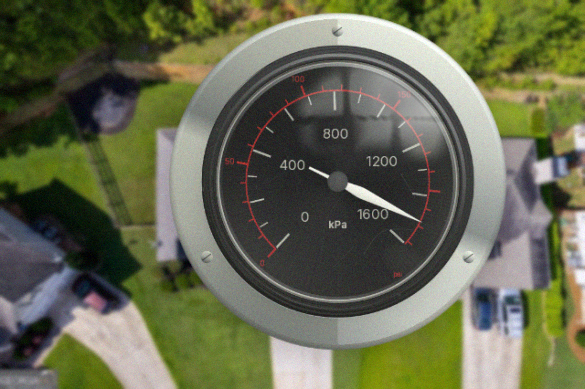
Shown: 1500 kPa
